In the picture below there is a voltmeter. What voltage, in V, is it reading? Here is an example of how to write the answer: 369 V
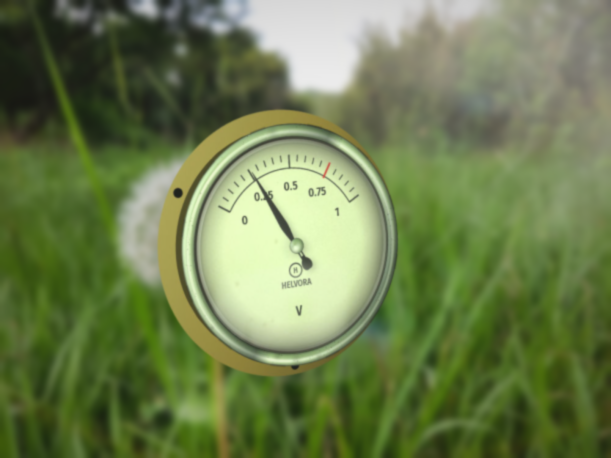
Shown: 0.25 V
